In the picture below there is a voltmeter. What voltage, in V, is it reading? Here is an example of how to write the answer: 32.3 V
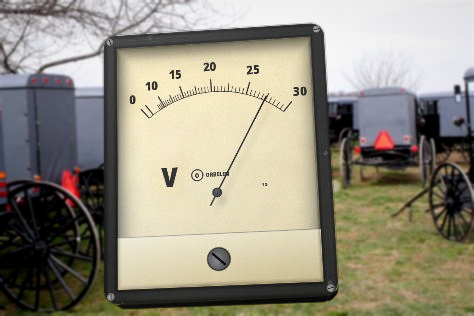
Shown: 27.5 V
